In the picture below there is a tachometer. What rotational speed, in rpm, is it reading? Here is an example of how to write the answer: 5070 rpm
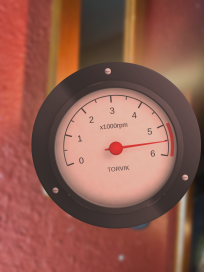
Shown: 5500 rpm
